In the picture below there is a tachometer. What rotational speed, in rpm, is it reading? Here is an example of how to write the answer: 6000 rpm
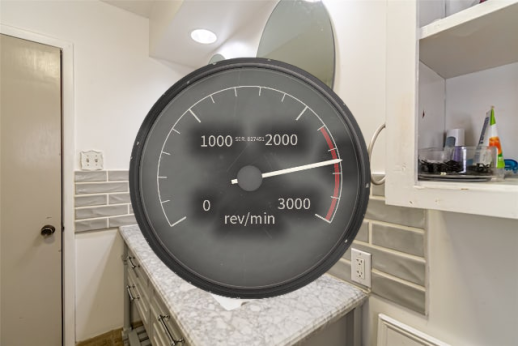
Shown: 2500 rpm
